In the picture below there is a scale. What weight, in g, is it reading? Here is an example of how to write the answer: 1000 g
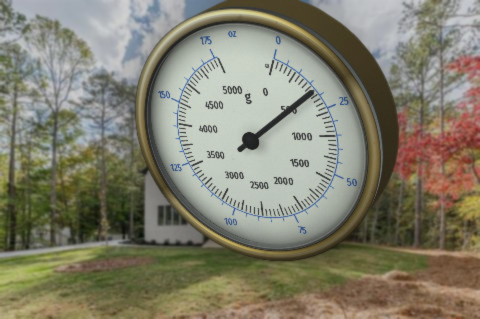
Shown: 500 g
